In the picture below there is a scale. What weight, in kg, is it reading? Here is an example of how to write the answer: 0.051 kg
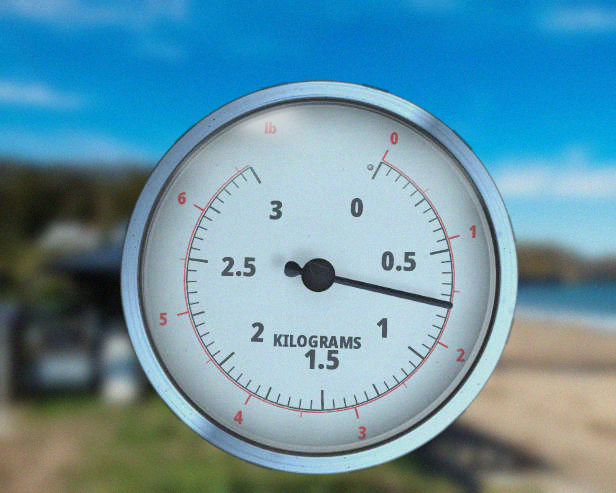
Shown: 0.75 kg
